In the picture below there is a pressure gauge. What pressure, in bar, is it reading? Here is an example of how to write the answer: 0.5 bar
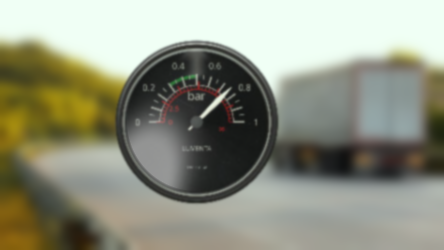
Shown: 0.75 bar
